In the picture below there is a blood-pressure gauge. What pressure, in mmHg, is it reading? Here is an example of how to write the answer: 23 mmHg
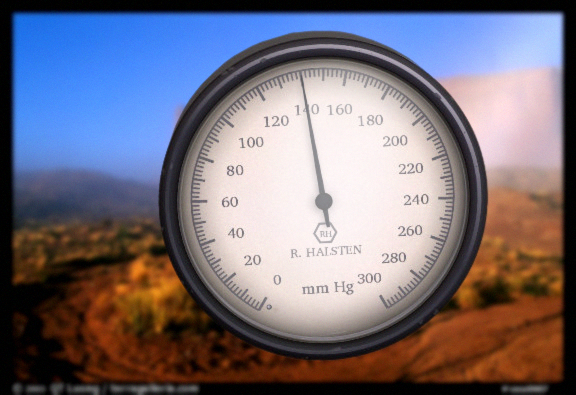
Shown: 140 mmHg
